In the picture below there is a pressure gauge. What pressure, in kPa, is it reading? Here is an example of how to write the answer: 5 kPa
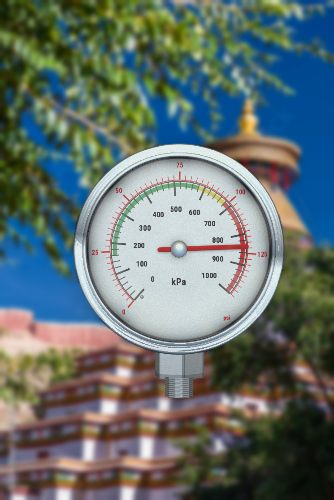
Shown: 840 kPa
